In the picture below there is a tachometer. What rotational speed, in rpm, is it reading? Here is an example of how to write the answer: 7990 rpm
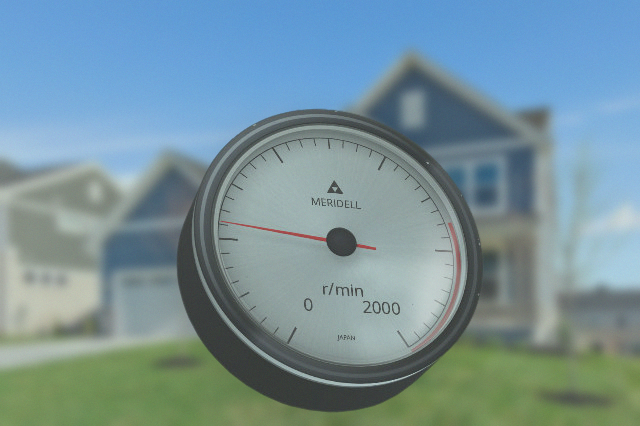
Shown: 450 rpm
